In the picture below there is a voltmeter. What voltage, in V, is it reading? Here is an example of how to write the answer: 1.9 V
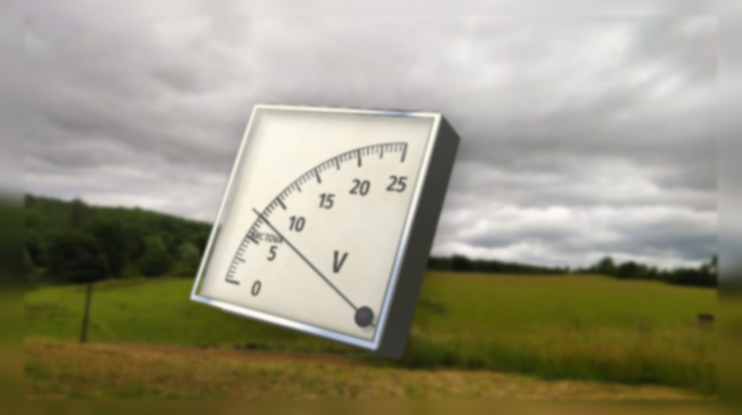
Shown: 7.5 V
